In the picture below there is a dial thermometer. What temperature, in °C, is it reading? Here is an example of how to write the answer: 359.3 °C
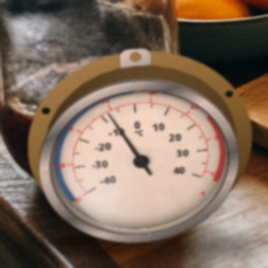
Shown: -7.5 °C
